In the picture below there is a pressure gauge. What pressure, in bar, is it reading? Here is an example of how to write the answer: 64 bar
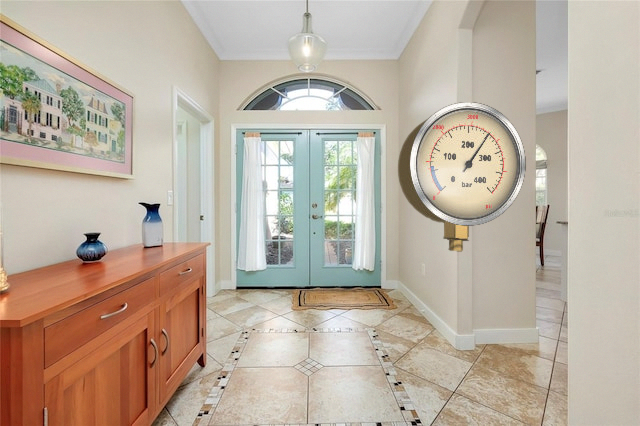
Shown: 250 bar
